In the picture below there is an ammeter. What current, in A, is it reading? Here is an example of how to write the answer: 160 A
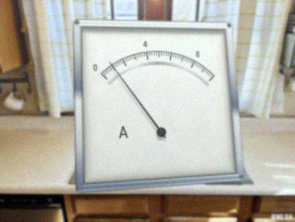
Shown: 1 A
